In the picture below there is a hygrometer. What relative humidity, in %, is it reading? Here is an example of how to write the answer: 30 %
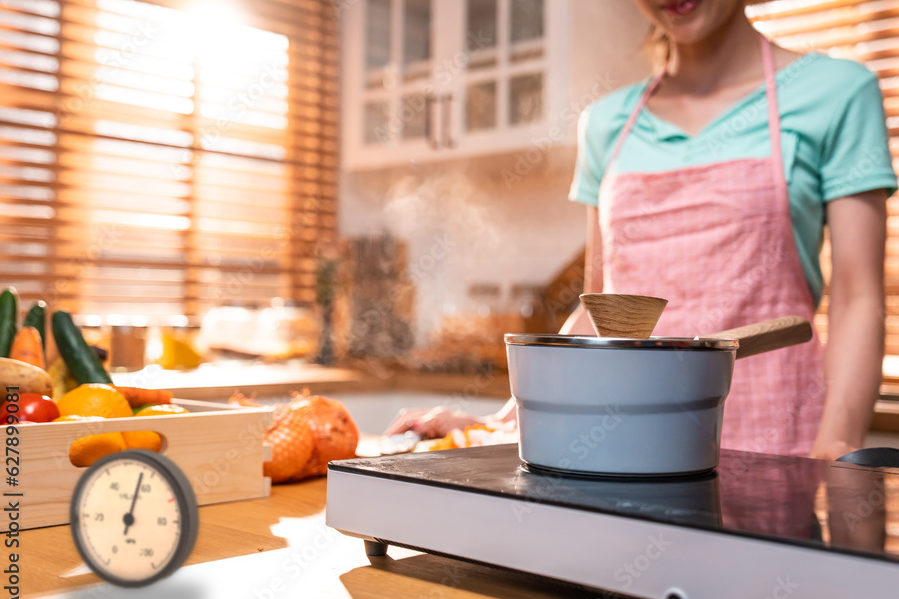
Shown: 56 %
